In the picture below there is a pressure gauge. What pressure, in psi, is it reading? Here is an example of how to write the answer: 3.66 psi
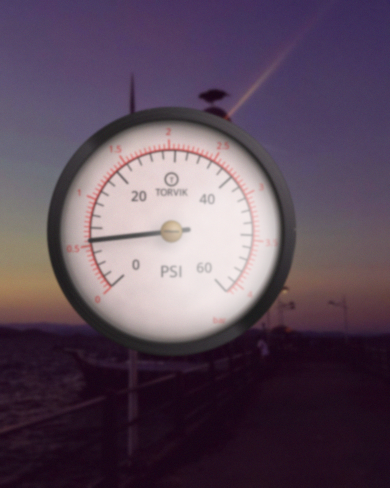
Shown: 8 psi
